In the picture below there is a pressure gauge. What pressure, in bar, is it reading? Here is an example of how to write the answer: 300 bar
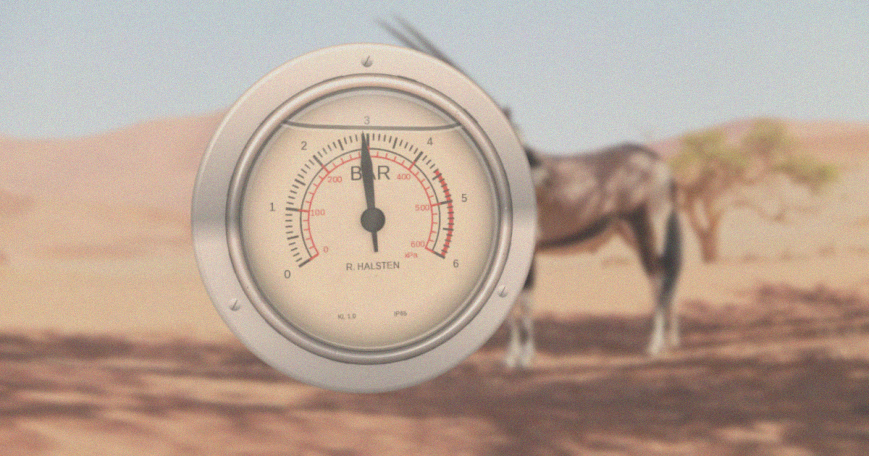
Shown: 2.9 bar
